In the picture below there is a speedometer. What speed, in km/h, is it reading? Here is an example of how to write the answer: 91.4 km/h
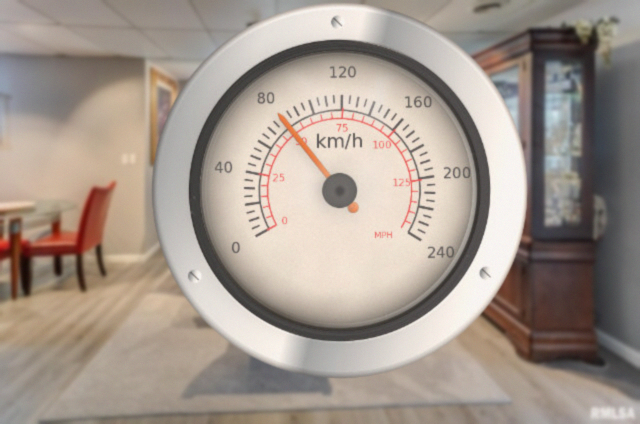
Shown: 80 km/h
